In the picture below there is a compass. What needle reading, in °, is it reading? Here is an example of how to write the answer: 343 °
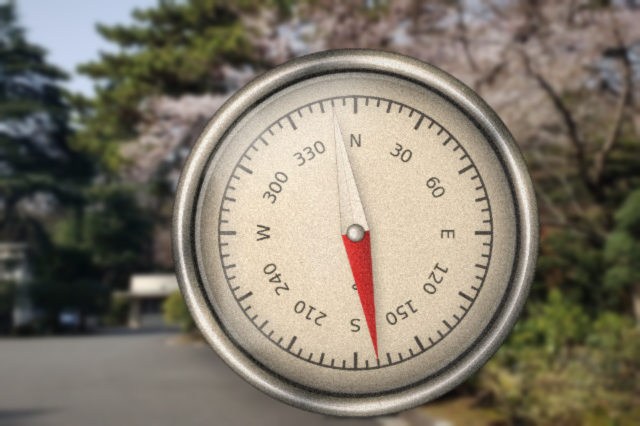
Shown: 170 °
